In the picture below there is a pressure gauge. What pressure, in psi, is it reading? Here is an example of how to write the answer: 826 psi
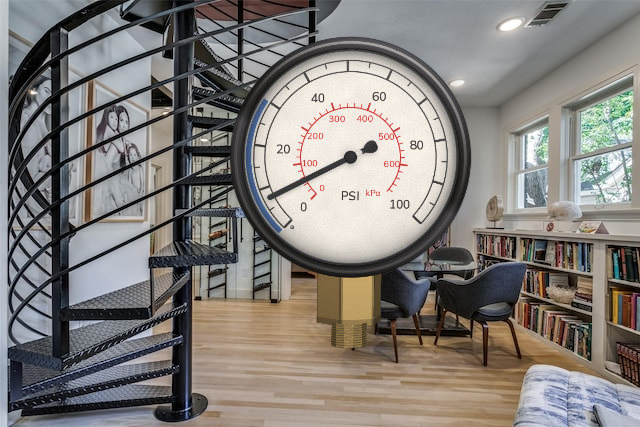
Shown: 7.5 psi
